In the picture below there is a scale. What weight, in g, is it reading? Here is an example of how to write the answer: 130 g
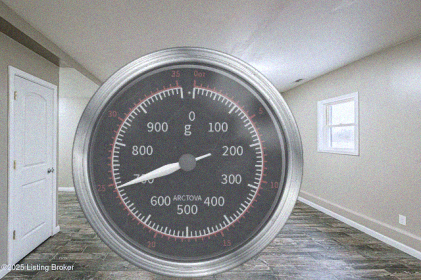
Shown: 700 g
